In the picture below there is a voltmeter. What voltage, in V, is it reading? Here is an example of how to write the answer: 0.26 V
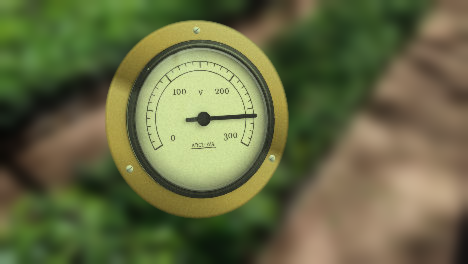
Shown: 260 V
